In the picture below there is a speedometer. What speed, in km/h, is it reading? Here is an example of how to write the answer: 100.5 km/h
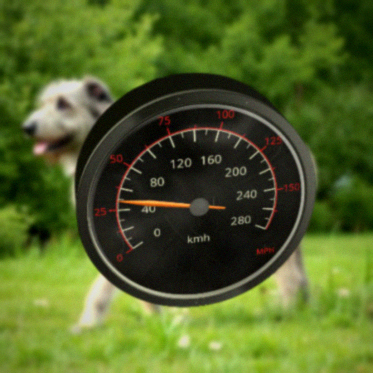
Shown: 50 km/h
